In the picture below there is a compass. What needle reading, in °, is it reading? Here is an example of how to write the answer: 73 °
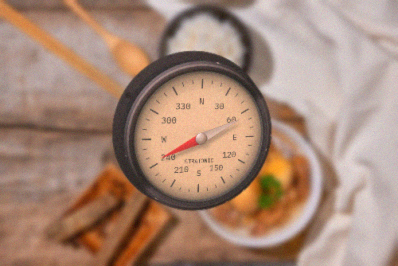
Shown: 245 °
